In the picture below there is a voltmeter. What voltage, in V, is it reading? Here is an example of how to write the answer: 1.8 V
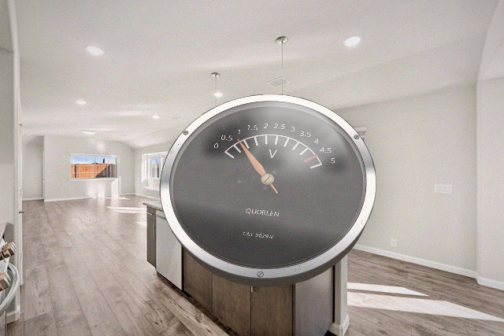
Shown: 0.75 V
